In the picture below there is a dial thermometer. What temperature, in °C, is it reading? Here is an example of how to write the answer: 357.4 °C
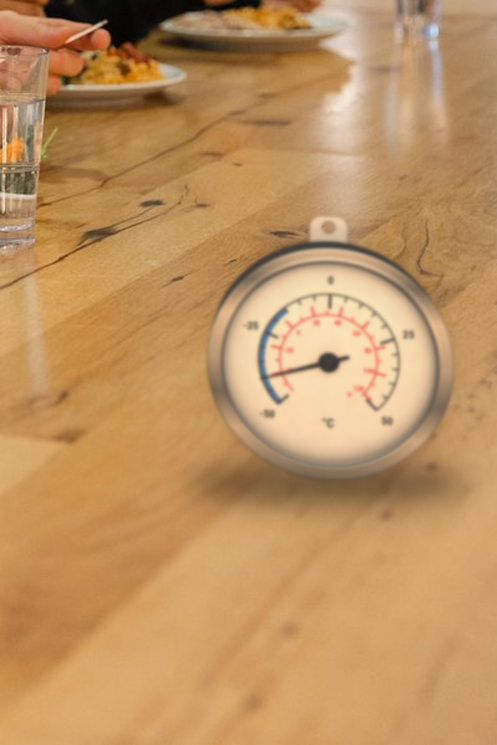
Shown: -40 °C
